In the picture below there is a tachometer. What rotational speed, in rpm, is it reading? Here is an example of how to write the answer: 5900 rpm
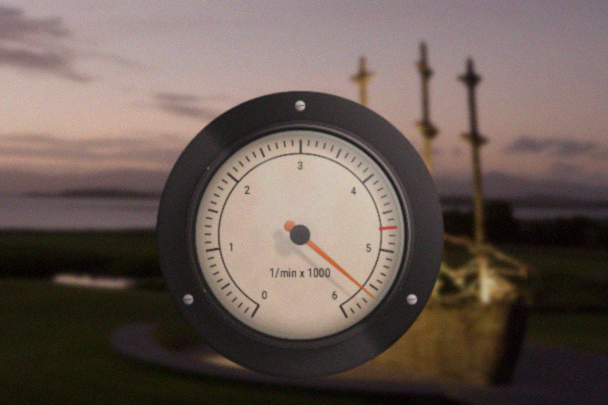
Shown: 5600 rpm
